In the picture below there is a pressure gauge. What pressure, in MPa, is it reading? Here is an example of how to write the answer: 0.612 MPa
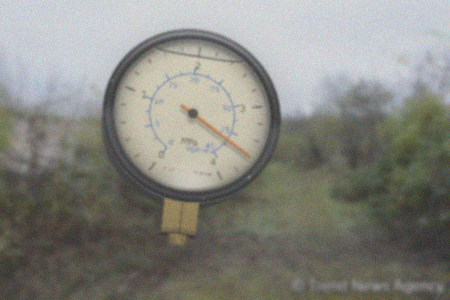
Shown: 3.6 MPa
